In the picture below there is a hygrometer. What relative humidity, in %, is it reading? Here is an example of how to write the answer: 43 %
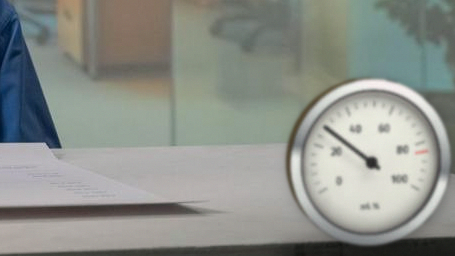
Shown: 28 %
